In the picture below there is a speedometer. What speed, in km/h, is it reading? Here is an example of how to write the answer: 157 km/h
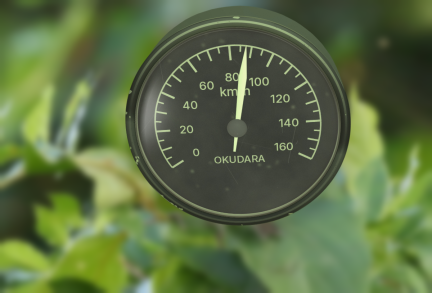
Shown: 87.5 km/h
